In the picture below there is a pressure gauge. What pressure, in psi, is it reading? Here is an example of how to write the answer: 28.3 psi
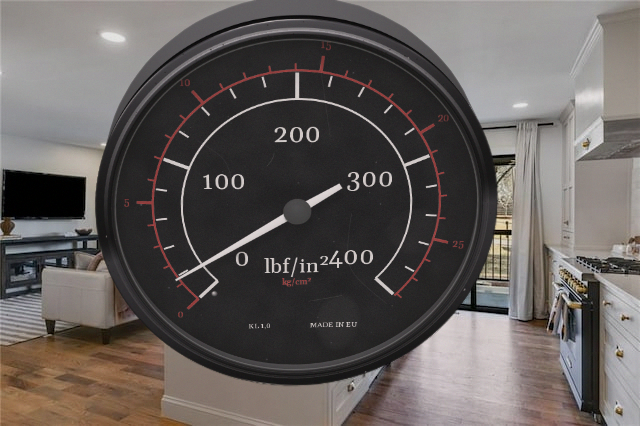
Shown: 20 psi
